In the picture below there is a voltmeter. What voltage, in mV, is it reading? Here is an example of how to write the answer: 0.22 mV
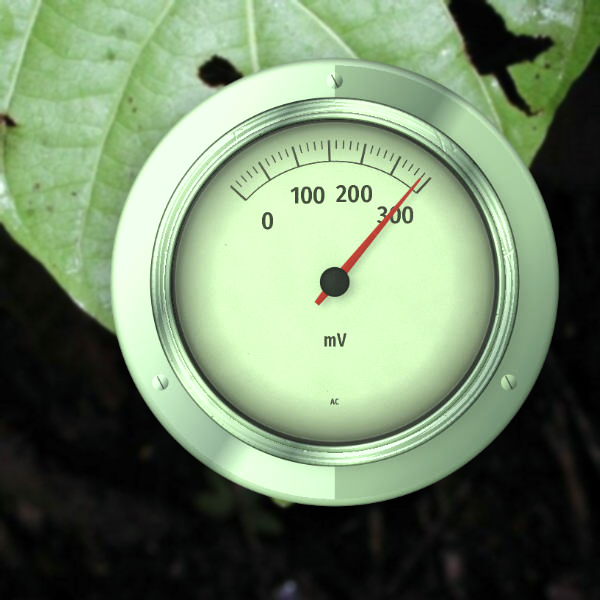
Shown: 290 mV
